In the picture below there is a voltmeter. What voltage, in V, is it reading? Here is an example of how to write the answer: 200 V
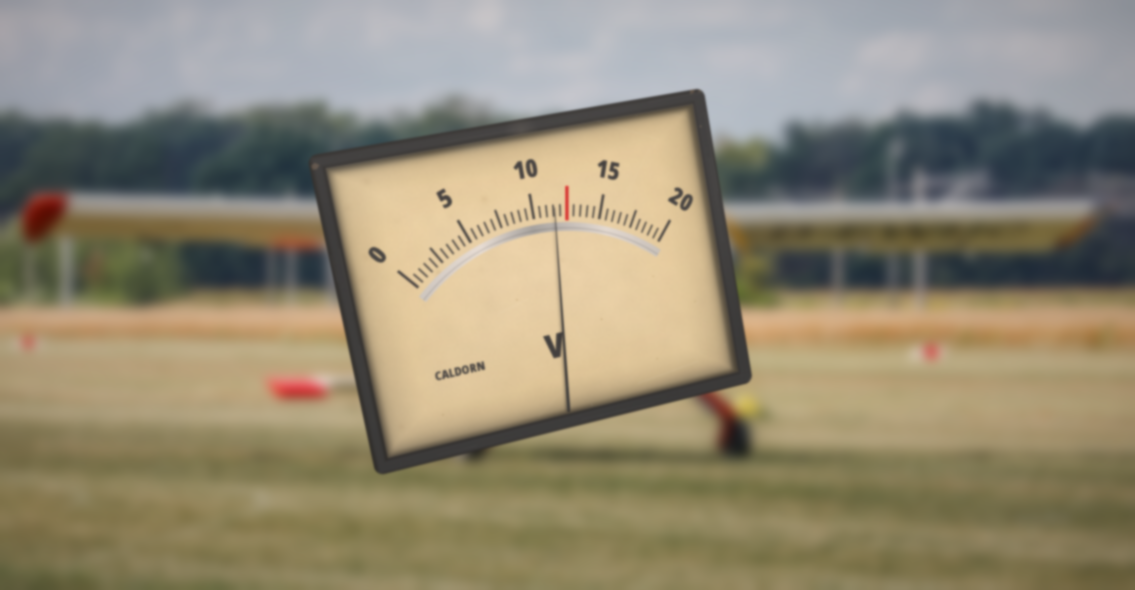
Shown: 11.5 V
